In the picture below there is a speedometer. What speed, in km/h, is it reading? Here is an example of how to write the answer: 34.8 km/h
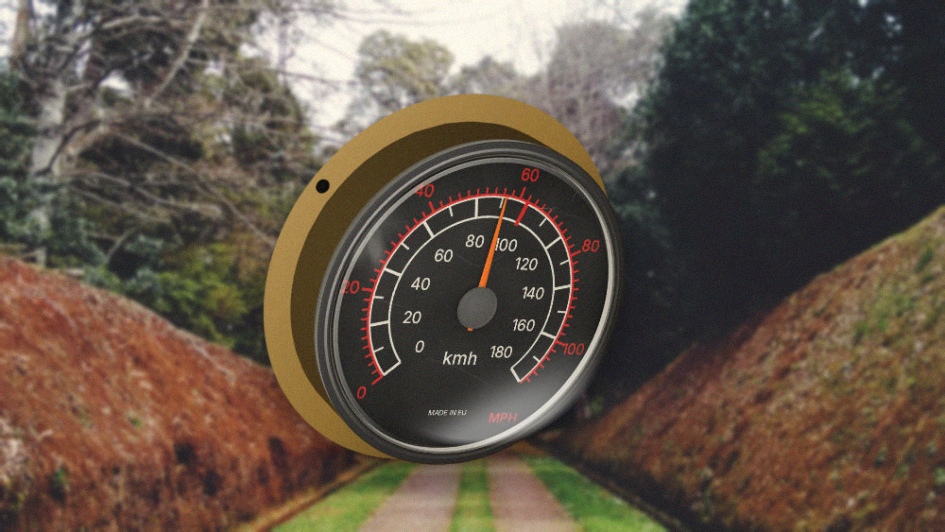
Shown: 90 km/h
